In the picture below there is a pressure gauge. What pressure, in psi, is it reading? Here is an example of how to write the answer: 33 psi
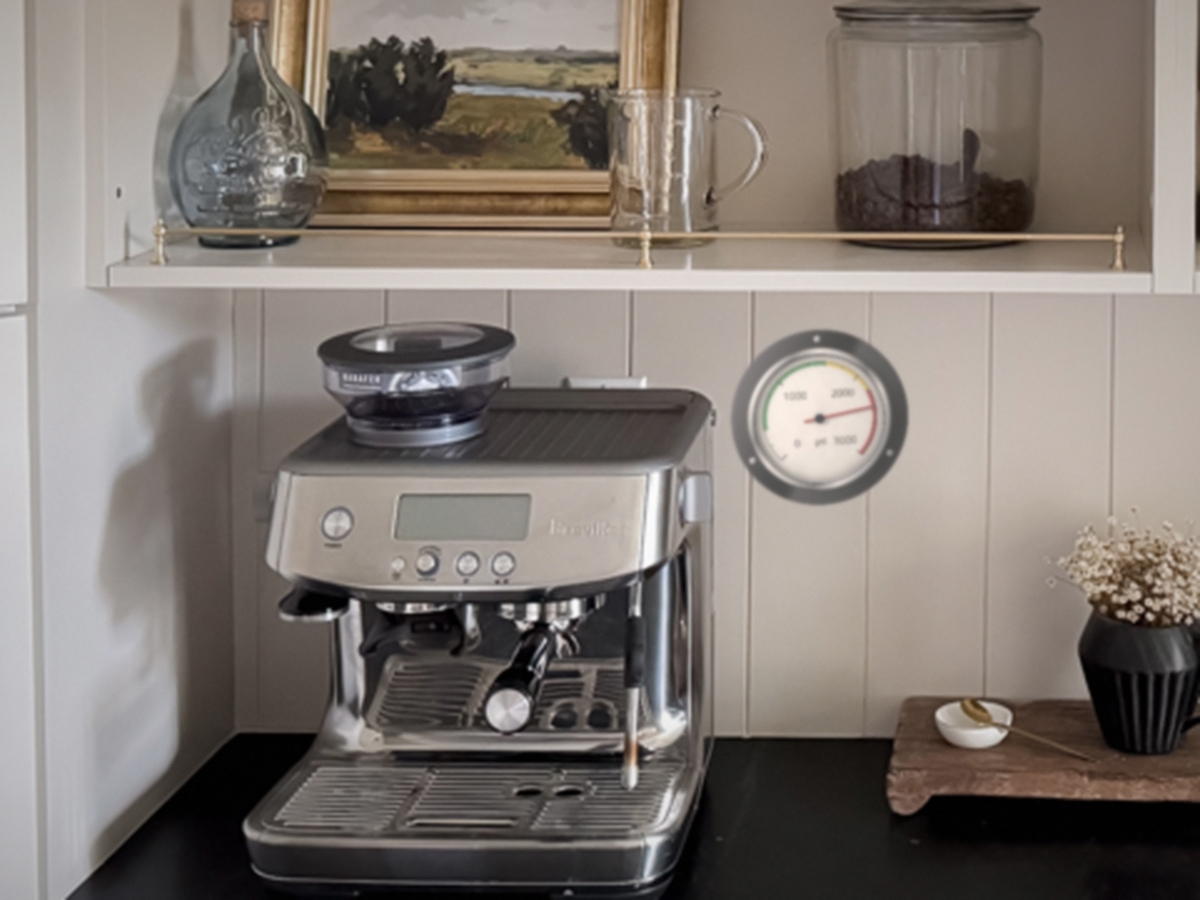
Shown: 2400 psi
